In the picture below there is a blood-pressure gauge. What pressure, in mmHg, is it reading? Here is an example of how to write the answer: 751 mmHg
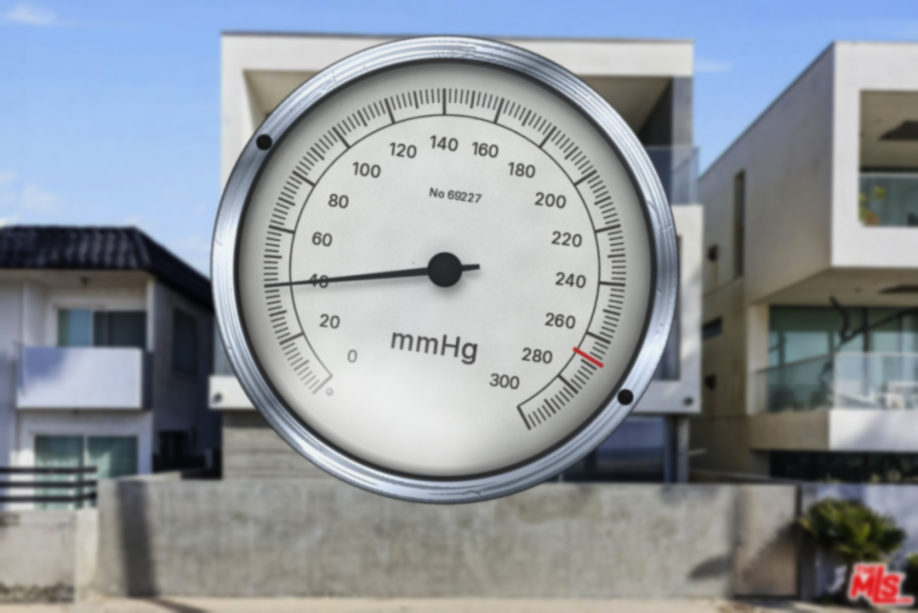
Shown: 40 mmHg
